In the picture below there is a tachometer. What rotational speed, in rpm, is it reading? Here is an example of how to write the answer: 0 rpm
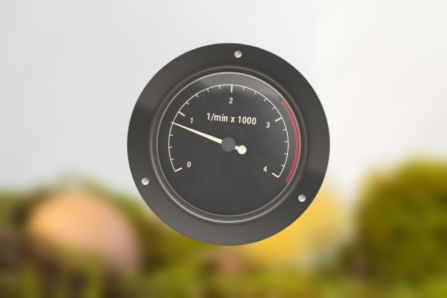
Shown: 800 rpm
